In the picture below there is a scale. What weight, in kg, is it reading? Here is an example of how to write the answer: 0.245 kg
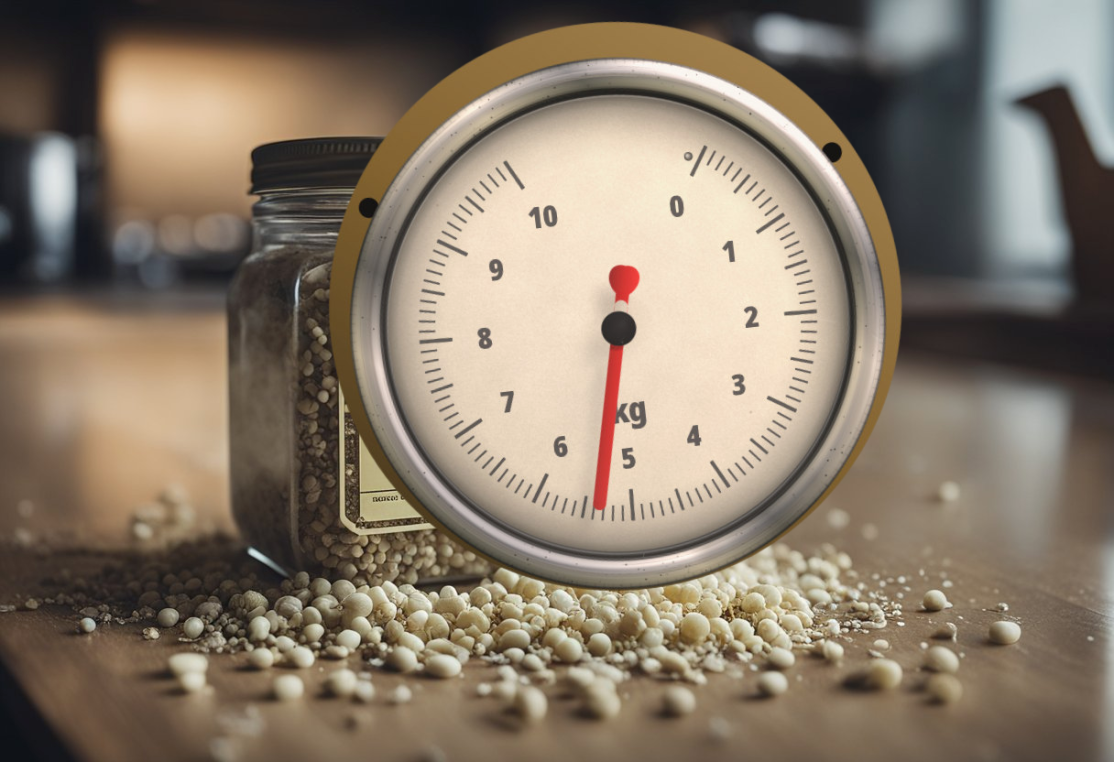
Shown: 5.35 kg
